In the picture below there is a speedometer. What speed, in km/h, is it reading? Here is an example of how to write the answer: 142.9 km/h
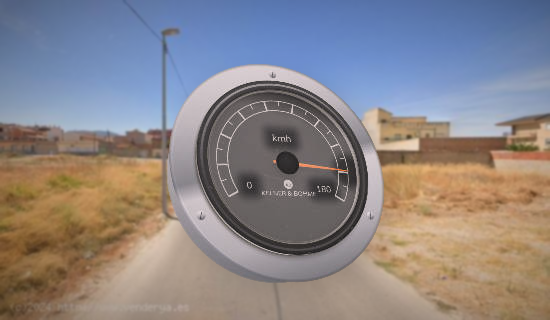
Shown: 160 km/h
